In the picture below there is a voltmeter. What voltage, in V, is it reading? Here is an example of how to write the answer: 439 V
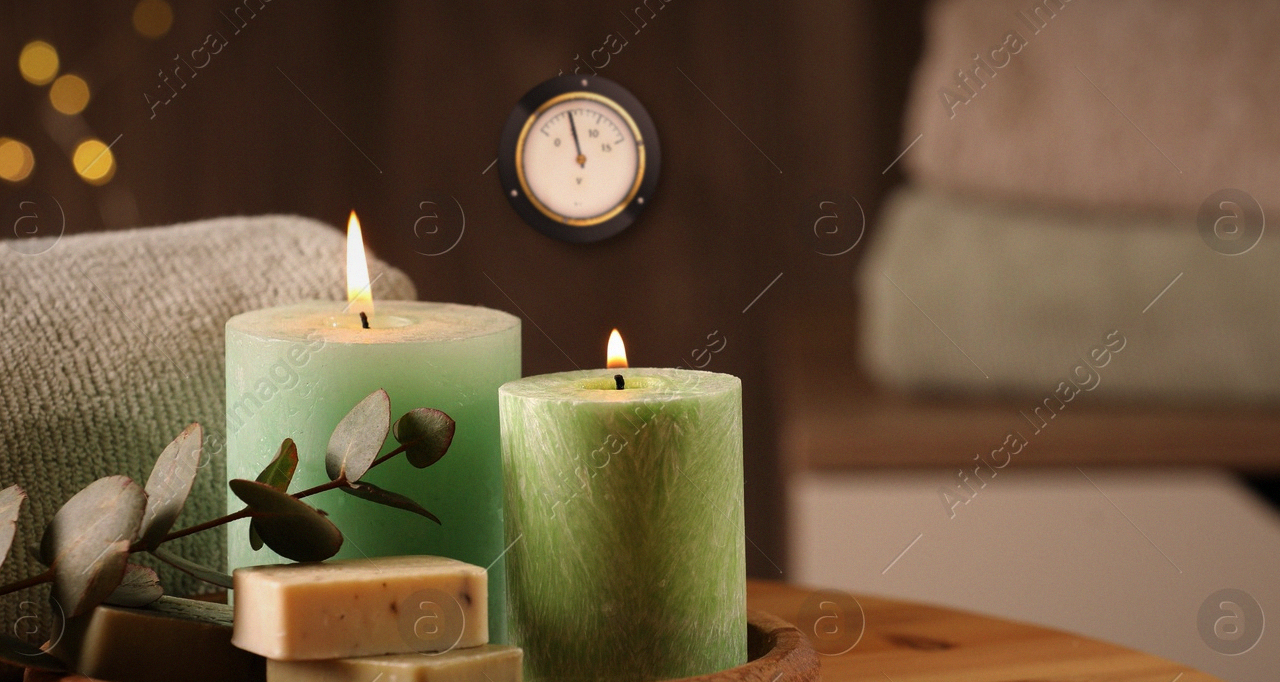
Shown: 5 V
